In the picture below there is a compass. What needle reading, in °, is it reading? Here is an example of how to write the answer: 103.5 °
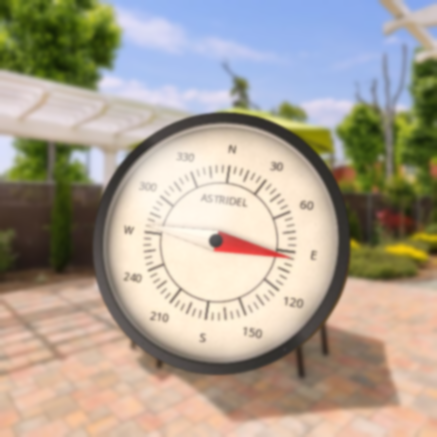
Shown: 95 °
